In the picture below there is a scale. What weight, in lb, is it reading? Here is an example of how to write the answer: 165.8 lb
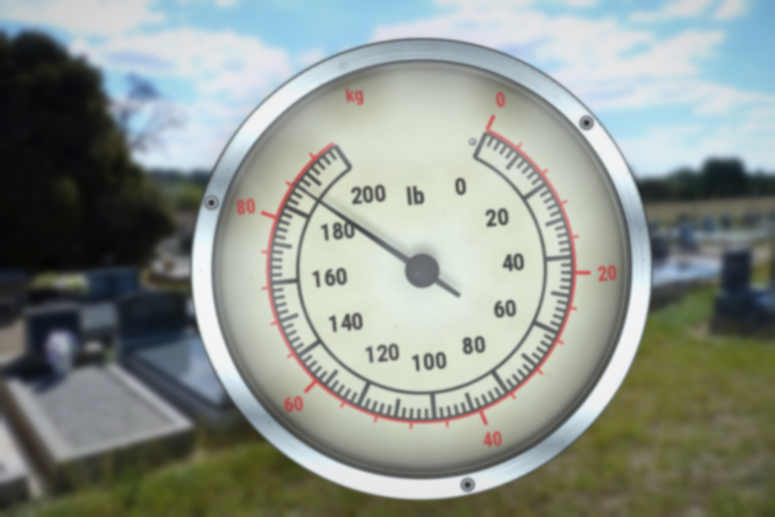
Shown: 186 lb
